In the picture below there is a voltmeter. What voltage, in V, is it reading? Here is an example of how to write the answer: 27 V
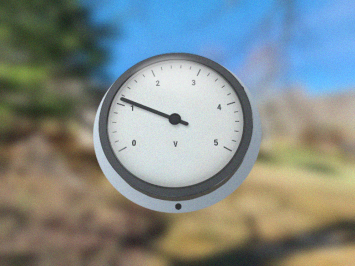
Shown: 1.1 V
